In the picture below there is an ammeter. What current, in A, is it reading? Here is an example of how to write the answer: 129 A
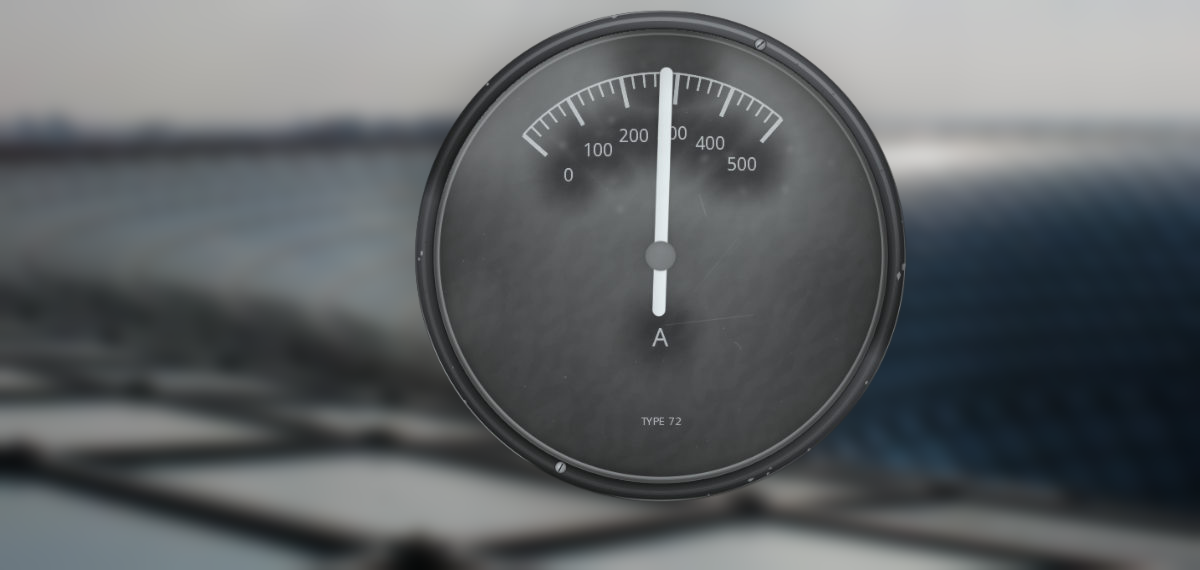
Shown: 280 A
